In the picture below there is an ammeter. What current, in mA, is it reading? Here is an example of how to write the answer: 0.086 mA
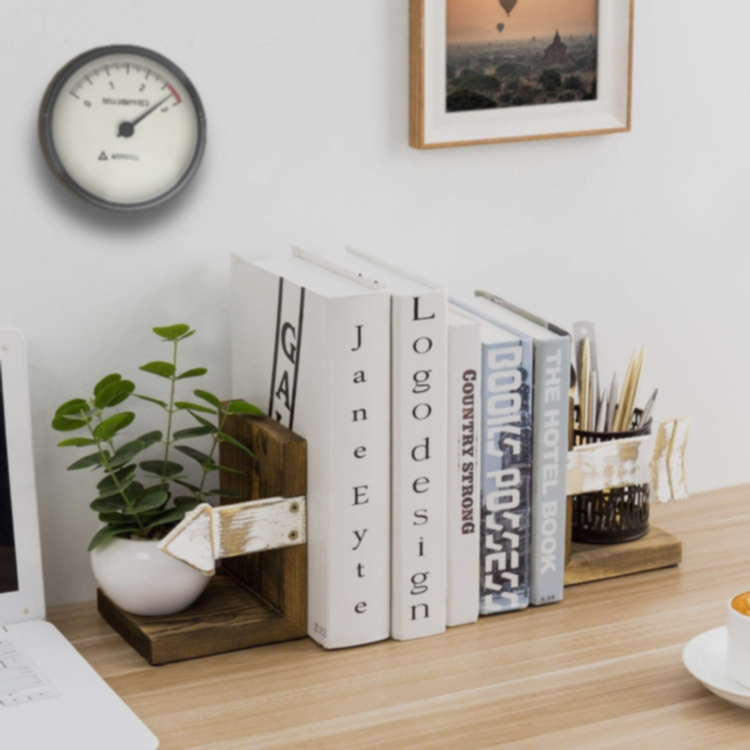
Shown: 2.75 mA
